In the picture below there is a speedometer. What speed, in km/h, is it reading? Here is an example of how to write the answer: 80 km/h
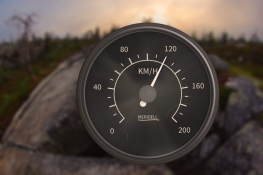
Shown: 120 km/h
